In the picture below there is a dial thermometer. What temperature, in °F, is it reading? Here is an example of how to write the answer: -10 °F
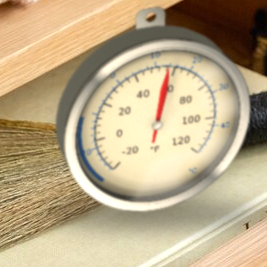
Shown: 56 °F
